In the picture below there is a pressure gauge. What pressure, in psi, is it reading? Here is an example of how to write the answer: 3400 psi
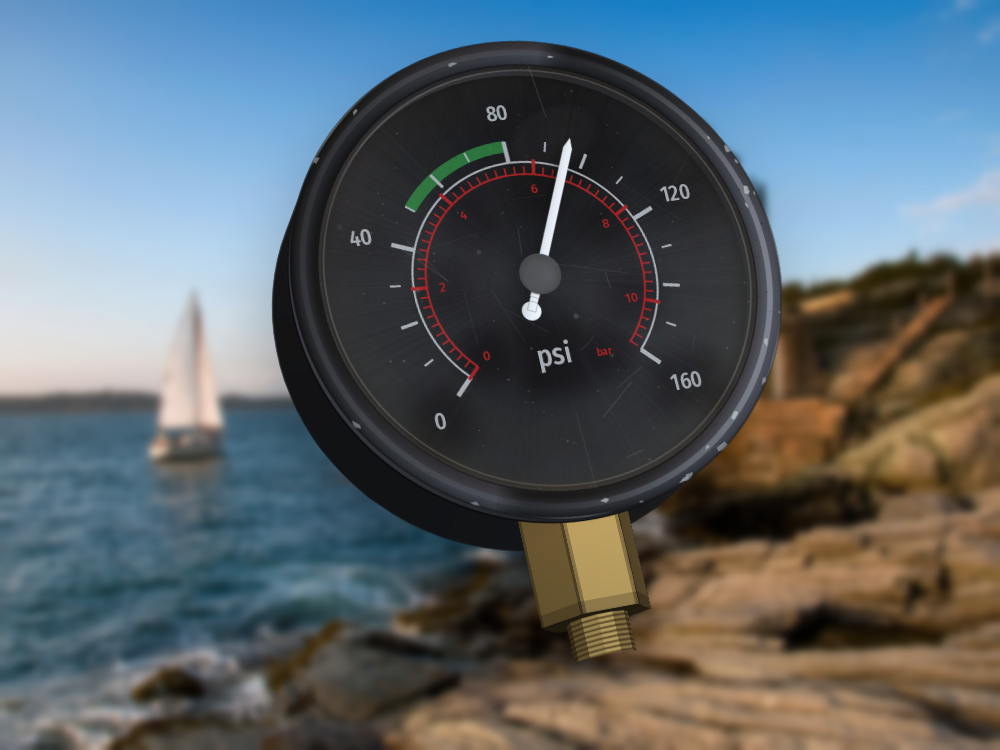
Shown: 95 psi
